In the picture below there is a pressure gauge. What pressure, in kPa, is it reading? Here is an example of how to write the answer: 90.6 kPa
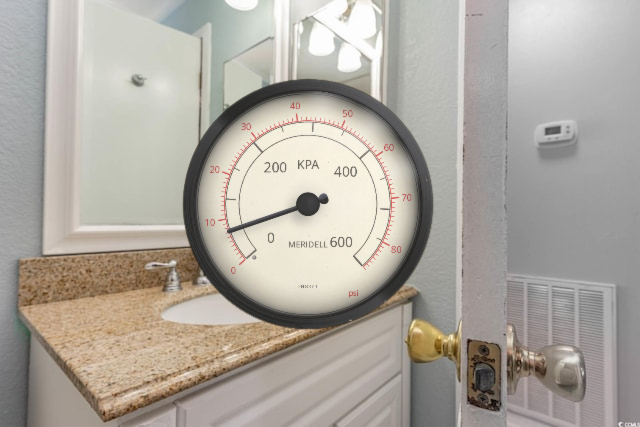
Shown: 50 kPa
